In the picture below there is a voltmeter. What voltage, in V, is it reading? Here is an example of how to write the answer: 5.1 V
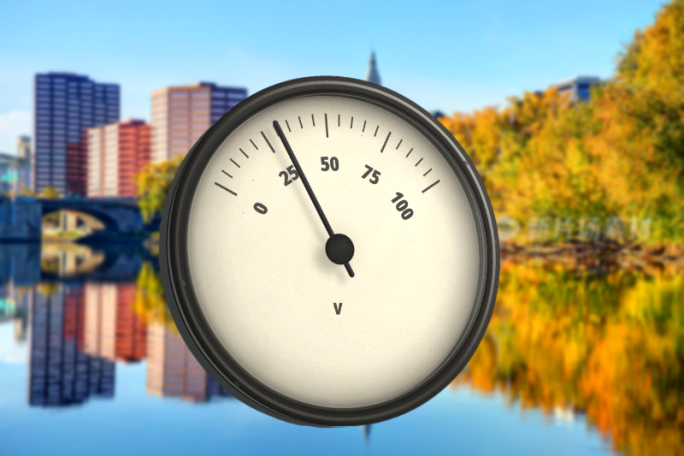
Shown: 30 V
